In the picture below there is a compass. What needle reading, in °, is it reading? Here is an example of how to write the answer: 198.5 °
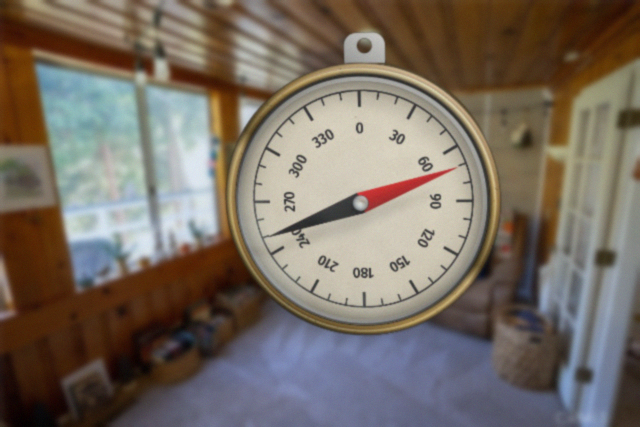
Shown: 70 °
